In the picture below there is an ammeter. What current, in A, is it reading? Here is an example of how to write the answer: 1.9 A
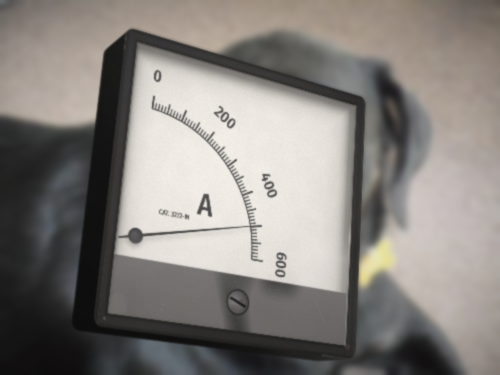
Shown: 500 A
